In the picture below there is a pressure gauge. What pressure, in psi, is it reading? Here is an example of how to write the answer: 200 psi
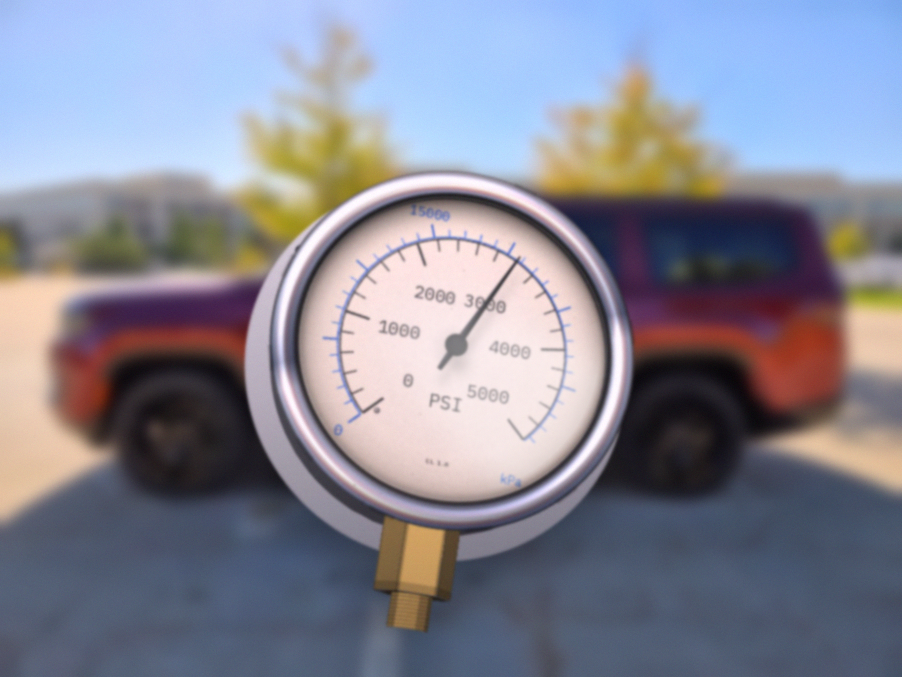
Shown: 3000 psi
